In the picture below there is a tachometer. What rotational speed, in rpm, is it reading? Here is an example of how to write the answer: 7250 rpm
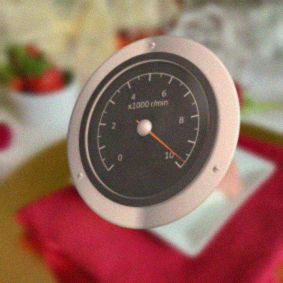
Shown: 9750 rpm
